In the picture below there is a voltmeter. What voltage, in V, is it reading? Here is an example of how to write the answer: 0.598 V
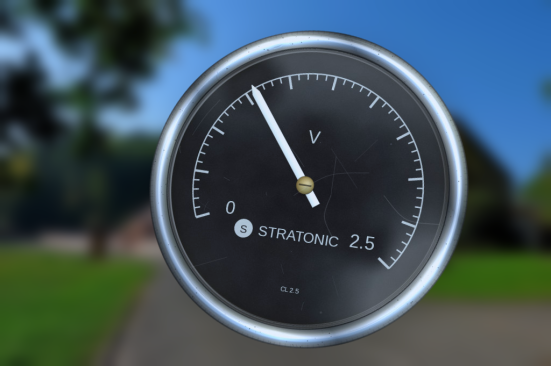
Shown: 0.8 V
